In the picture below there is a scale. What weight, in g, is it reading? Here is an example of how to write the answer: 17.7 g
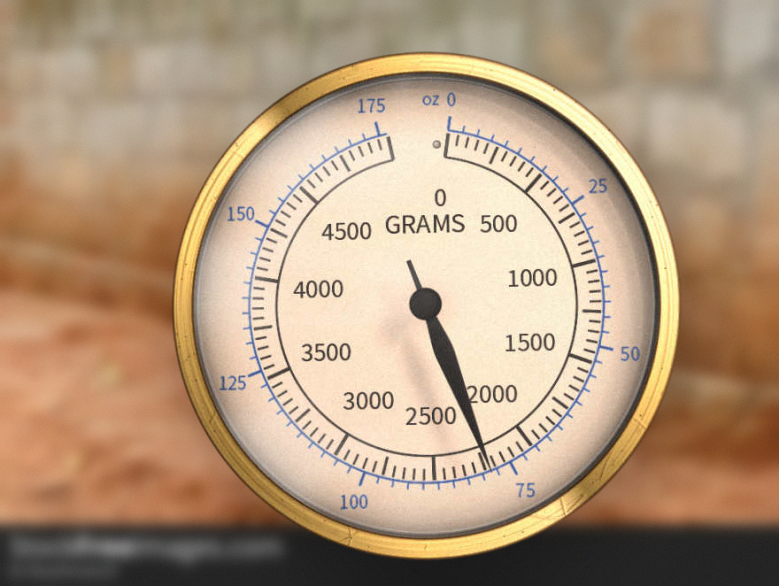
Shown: 2225 g
